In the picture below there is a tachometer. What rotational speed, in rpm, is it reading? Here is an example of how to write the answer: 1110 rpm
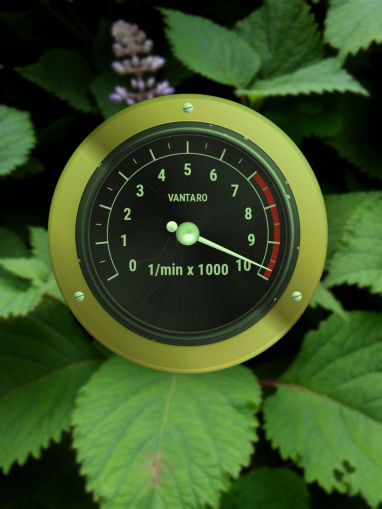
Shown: 9750 rpm
